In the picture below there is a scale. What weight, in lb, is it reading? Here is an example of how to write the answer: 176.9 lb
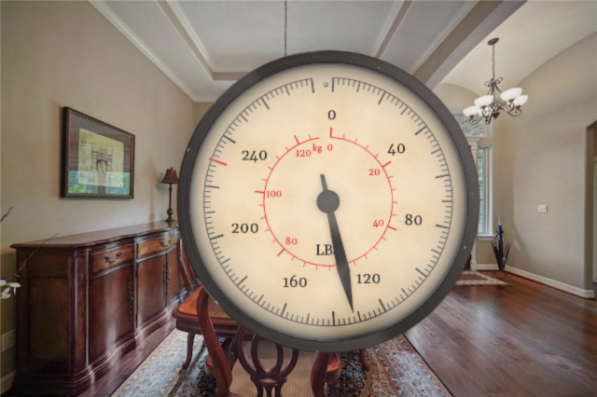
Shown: 132 lb
